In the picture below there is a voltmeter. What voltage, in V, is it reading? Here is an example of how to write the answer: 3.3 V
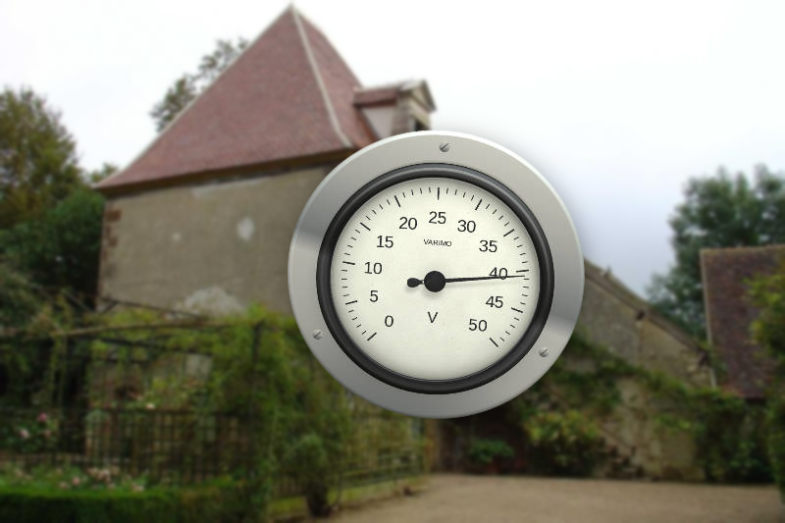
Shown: 40.5 V
